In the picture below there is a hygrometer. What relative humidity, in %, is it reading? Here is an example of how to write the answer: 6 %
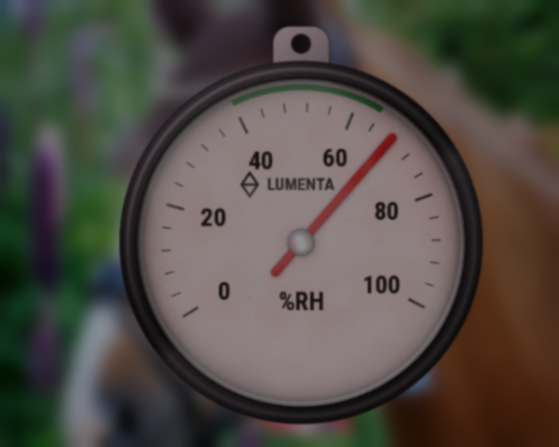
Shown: 68 %
